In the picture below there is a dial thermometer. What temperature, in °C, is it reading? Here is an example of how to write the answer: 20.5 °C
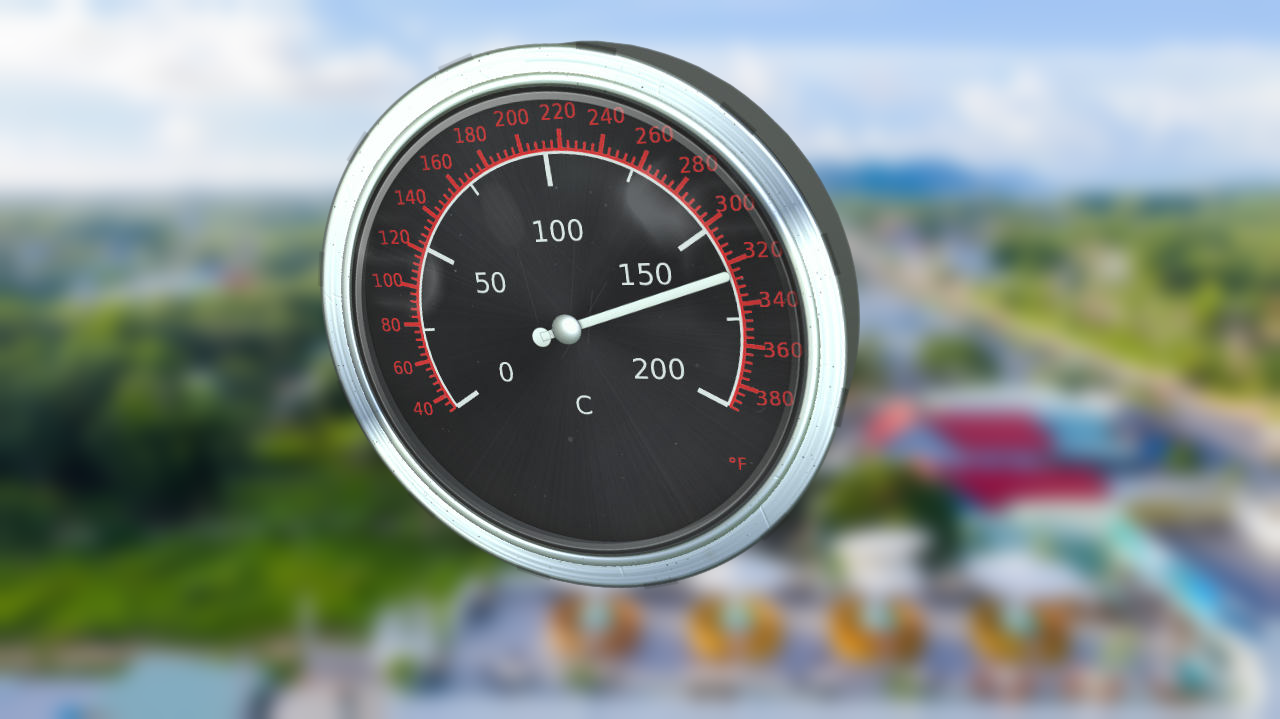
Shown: 162.5 °C
